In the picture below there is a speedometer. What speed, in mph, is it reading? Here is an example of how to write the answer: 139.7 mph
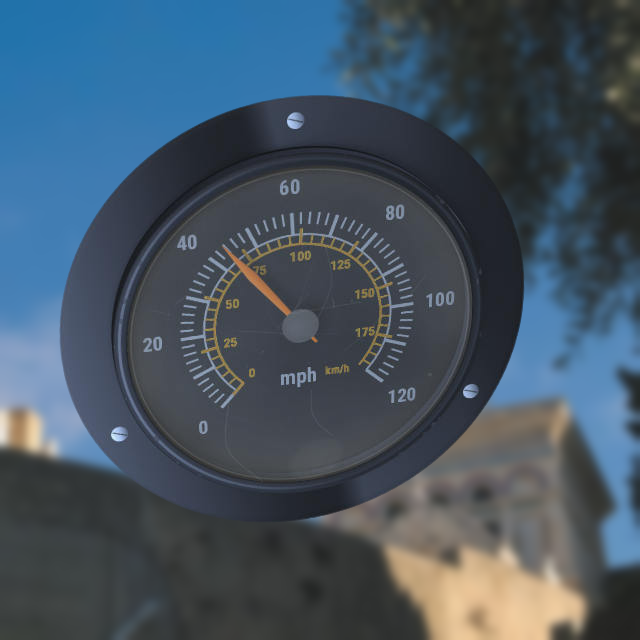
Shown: 44 mph
